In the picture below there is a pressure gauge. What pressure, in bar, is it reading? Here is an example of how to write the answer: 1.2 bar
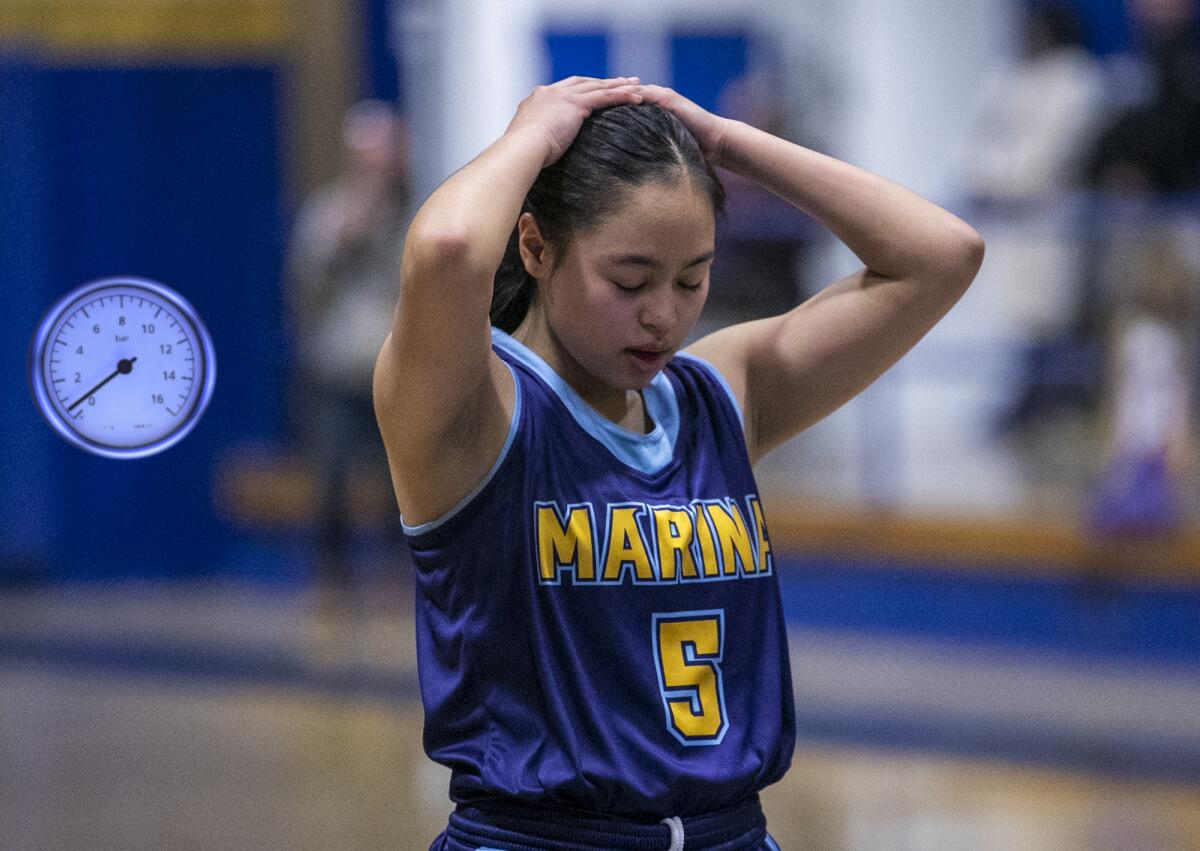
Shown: 0.5 bar
